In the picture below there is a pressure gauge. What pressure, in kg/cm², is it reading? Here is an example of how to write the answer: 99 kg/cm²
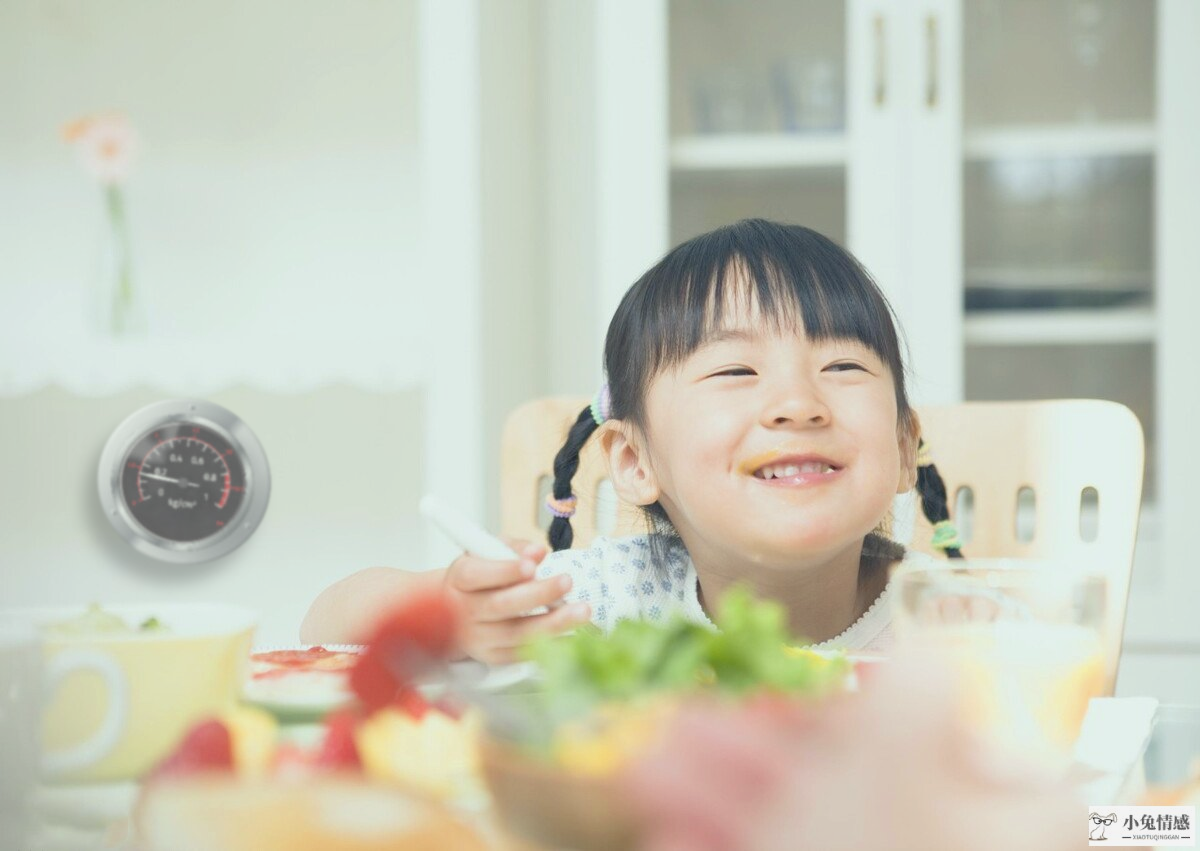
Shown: 0.15 kg/cm²
